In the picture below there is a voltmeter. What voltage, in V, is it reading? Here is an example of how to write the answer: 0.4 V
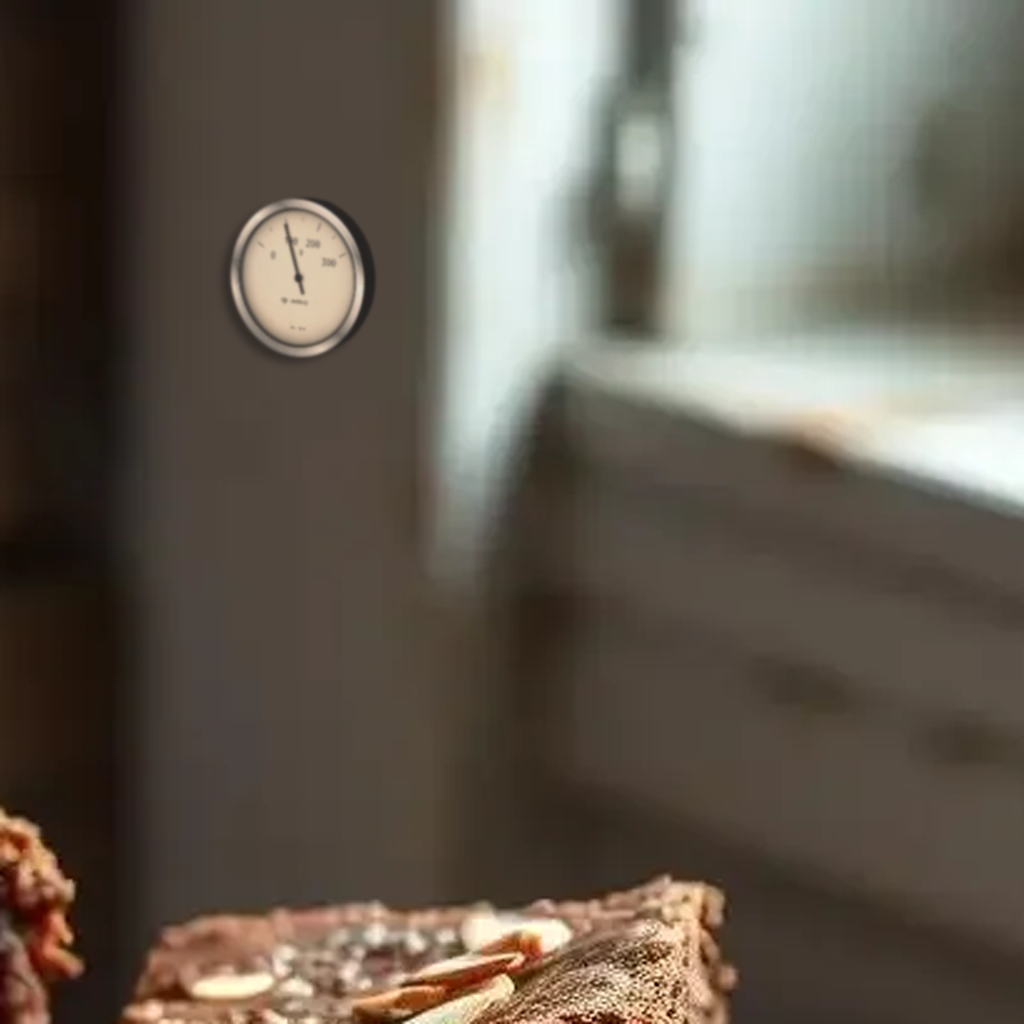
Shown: 100 V
